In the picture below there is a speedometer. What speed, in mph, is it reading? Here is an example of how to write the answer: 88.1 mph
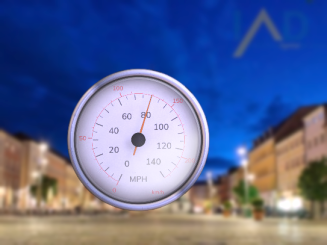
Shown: 80 mph
